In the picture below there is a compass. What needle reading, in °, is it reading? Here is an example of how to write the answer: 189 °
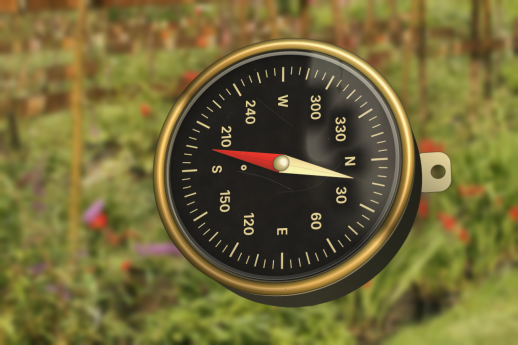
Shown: 195 °
